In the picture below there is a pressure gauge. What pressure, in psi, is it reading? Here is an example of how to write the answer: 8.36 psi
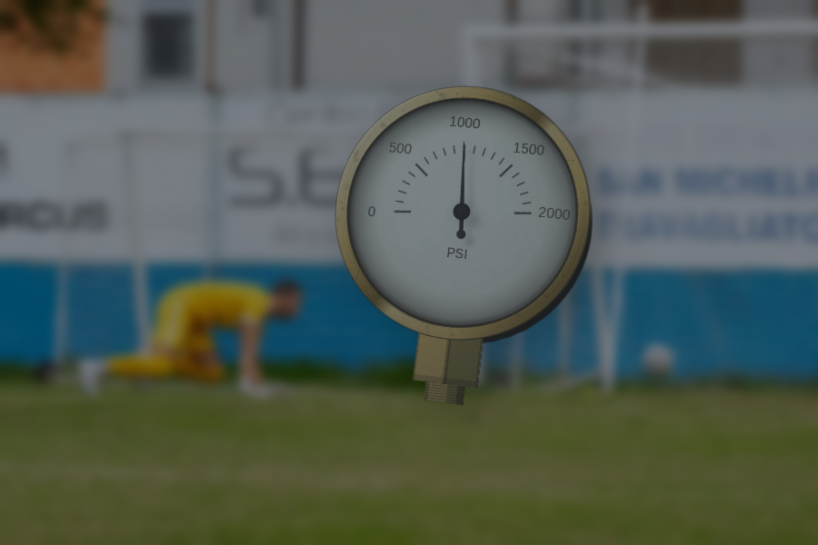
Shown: 1000 psi
